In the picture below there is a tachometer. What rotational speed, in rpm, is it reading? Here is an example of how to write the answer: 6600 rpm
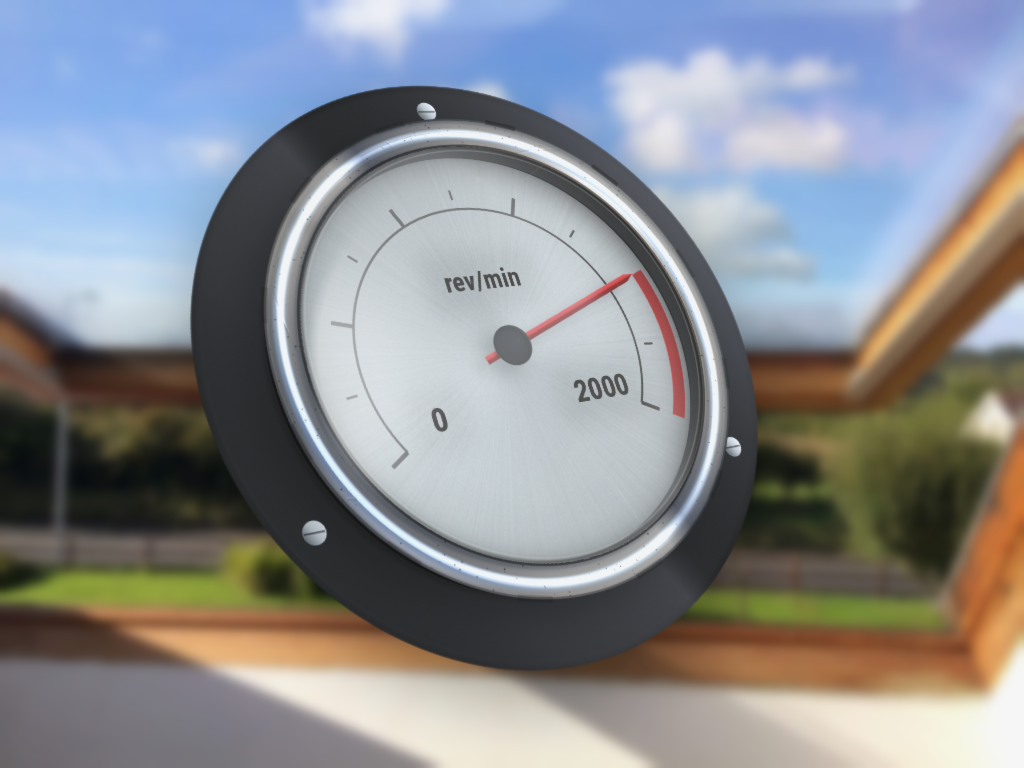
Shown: 1600 rpm
